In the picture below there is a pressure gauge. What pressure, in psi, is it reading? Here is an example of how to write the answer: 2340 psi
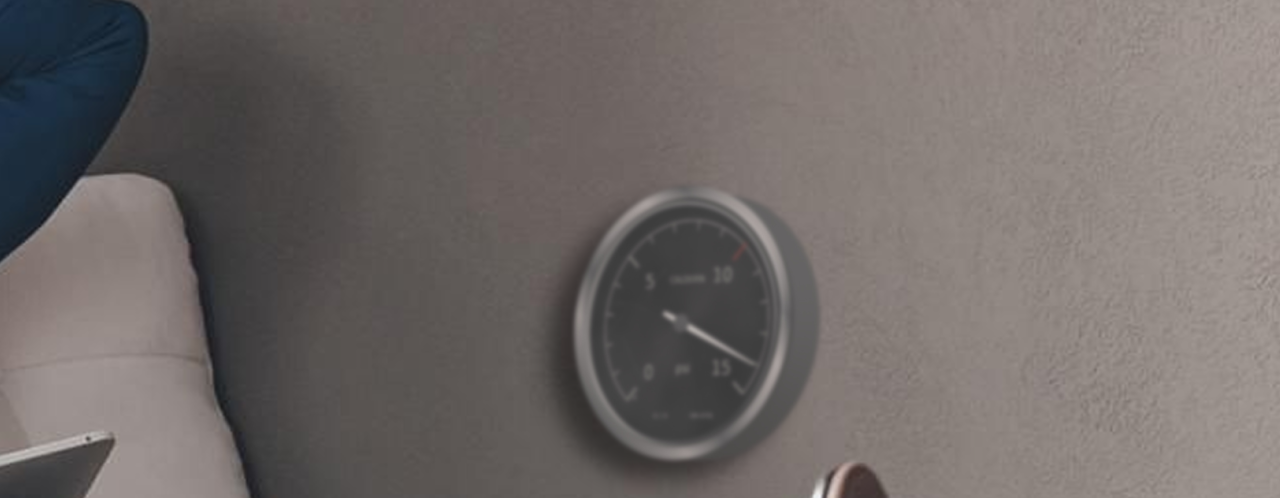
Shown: 14 psi
